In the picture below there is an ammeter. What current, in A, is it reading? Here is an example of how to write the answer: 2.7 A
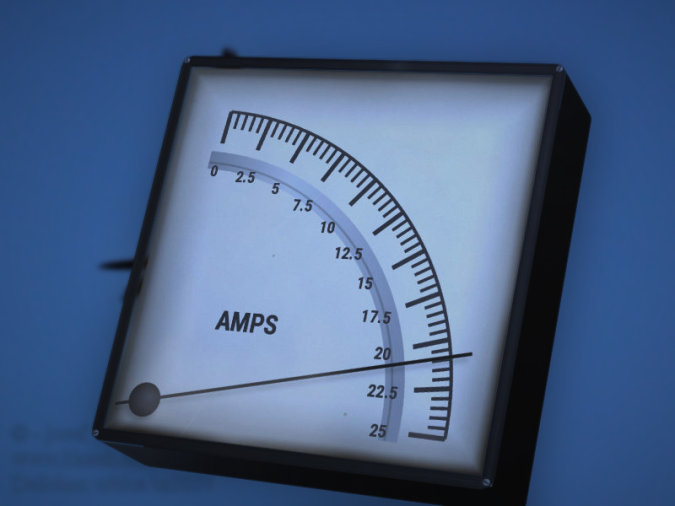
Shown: 21 A
